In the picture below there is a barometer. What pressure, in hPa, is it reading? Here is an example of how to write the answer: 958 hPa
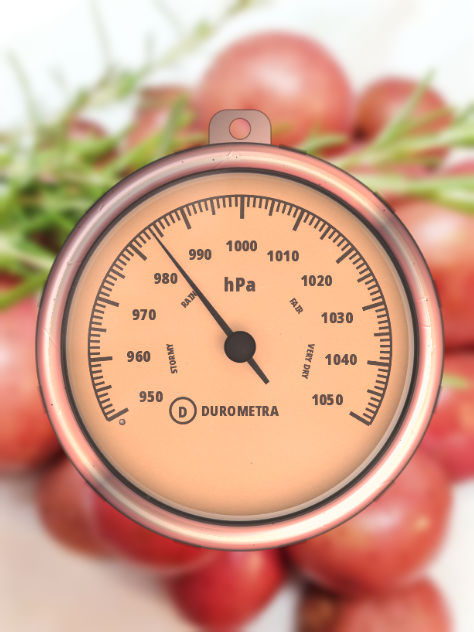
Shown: 984 hPa
